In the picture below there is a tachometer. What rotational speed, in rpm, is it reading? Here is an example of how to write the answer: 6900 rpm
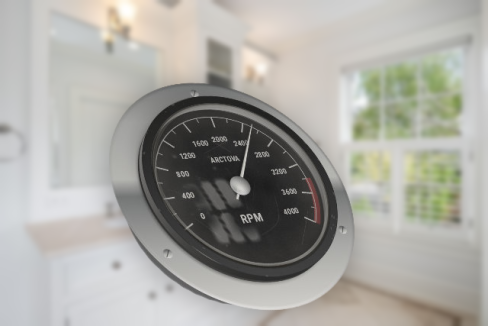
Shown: 2500 rpm
